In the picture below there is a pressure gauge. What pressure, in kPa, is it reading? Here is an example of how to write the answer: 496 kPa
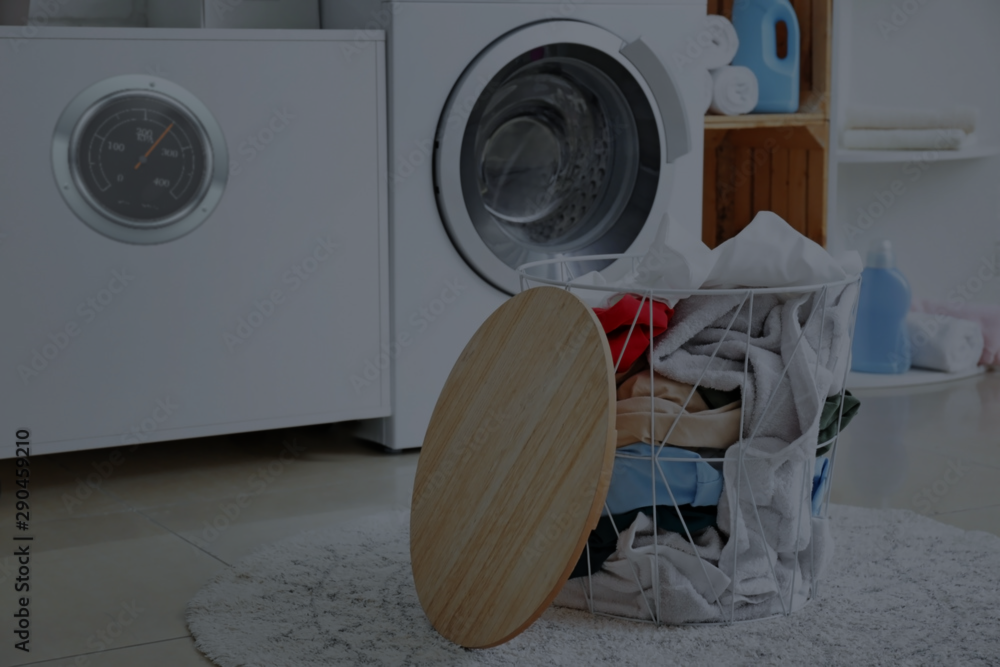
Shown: 250 kPa
